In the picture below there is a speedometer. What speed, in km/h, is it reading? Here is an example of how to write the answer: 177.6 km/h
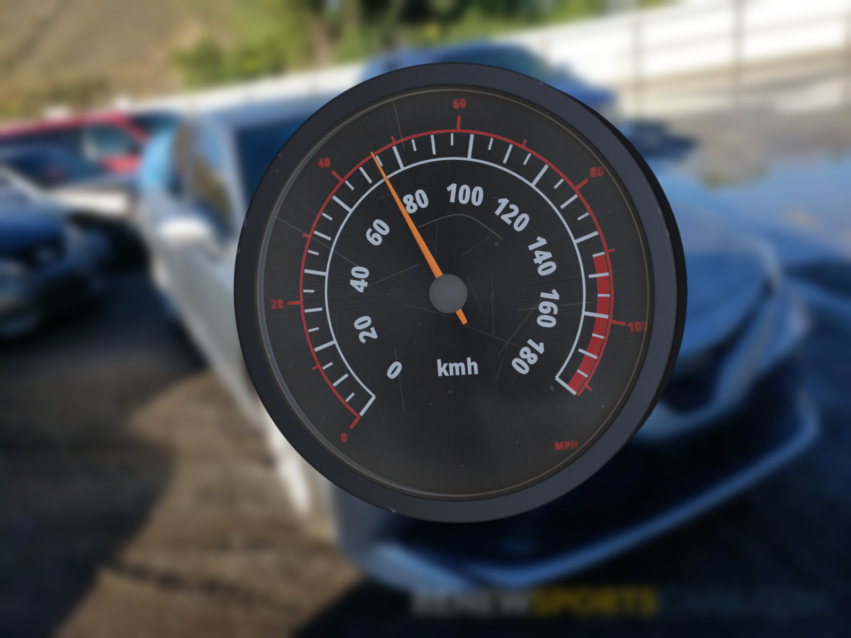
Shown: 75 km/h
